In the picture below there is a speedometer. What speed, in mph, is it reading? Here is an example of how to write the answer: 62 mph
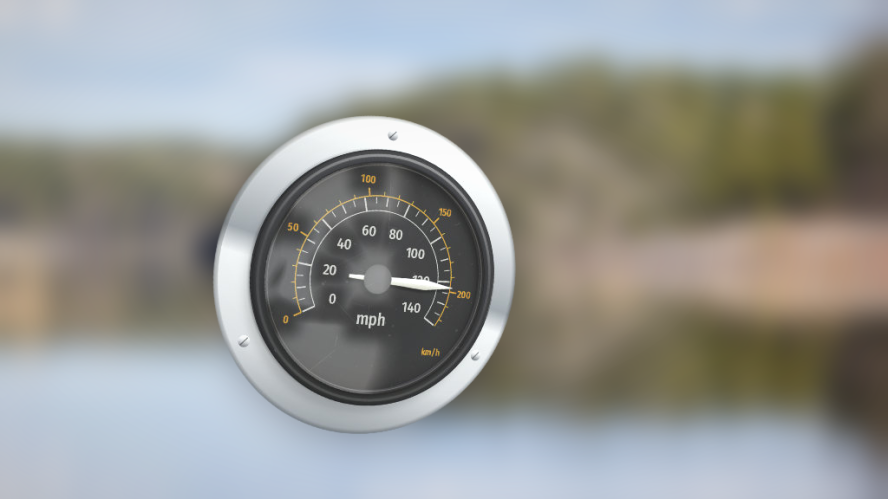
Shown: 122.5 mph
